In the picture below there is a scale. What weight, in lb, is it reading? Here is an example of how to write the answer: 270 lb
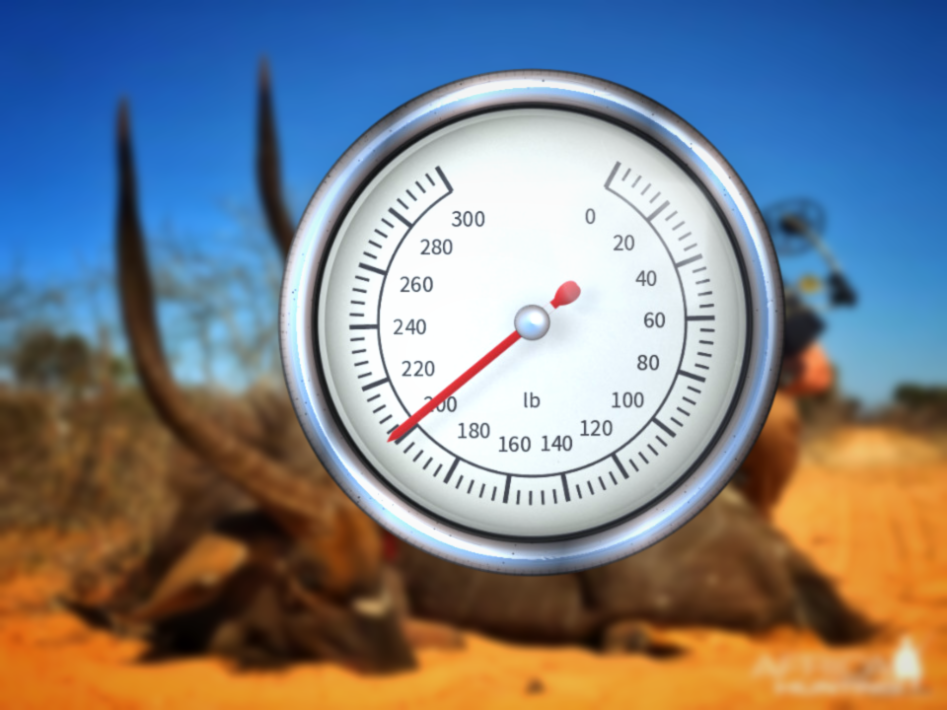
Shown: 202 lb
